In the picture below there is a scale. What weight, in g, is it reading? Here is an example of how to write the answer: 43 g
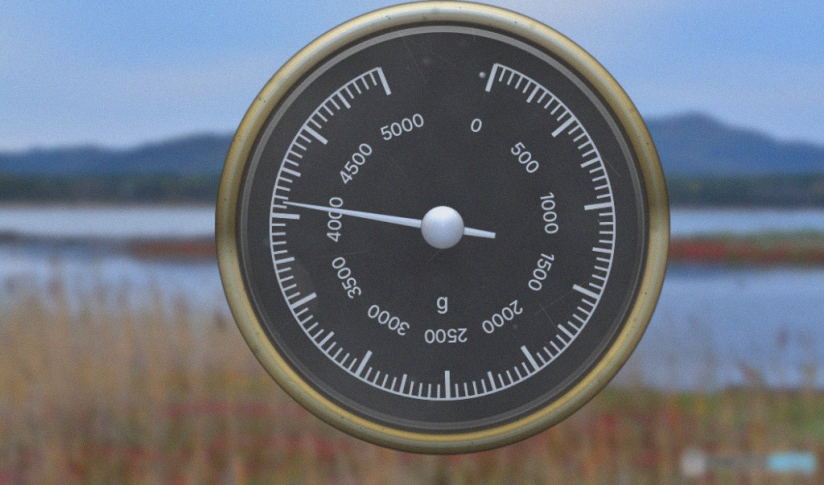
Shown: 4075 g
